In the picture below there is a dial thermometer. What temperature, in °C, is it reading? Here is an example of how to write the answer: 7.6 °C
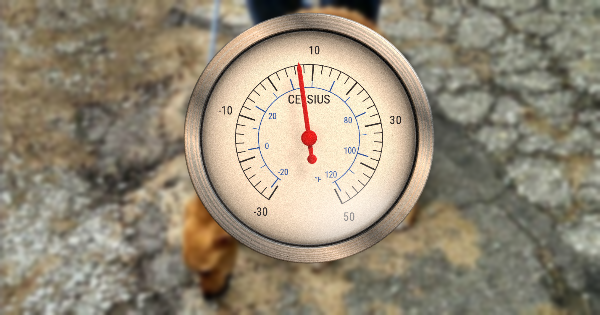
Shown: 7 °C
